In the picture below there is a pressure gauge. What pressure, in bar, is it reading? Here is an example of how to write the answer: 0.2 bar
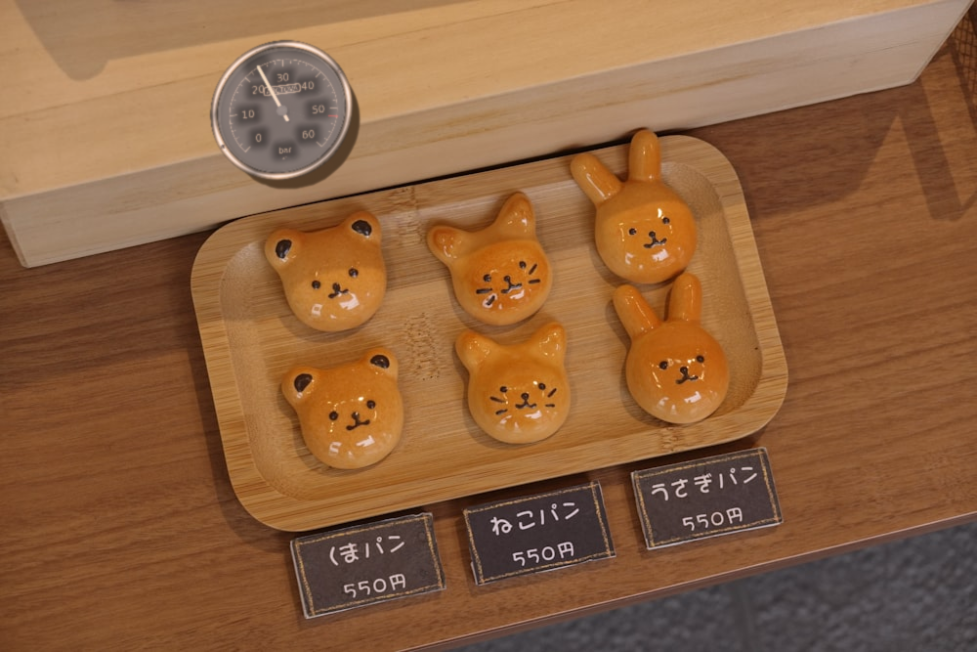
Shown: 24 bar
